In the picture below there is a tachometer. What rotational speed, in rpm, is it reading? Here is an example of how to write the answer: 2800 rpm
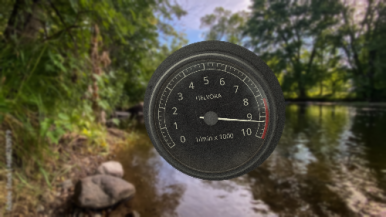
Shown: 9200 rpm
